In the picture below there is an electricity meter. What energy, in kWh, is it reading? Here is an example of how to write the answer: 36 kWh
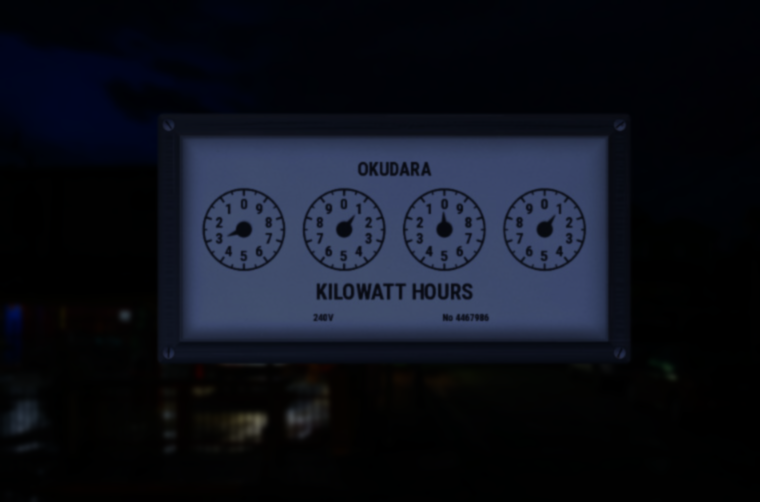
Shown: 3101 kWh
